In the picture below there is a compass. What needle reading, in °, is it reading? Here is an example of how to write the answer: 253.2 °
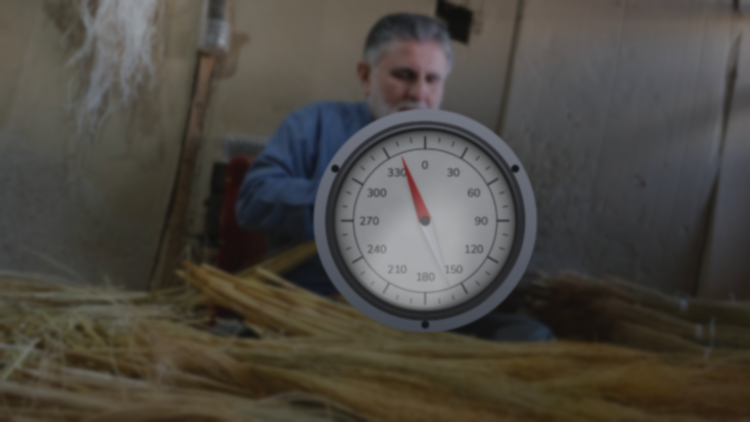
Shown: 340 °
